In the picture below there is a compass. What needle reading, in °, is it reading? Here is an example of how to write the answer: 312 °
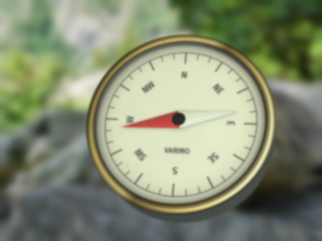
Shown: 260 °
